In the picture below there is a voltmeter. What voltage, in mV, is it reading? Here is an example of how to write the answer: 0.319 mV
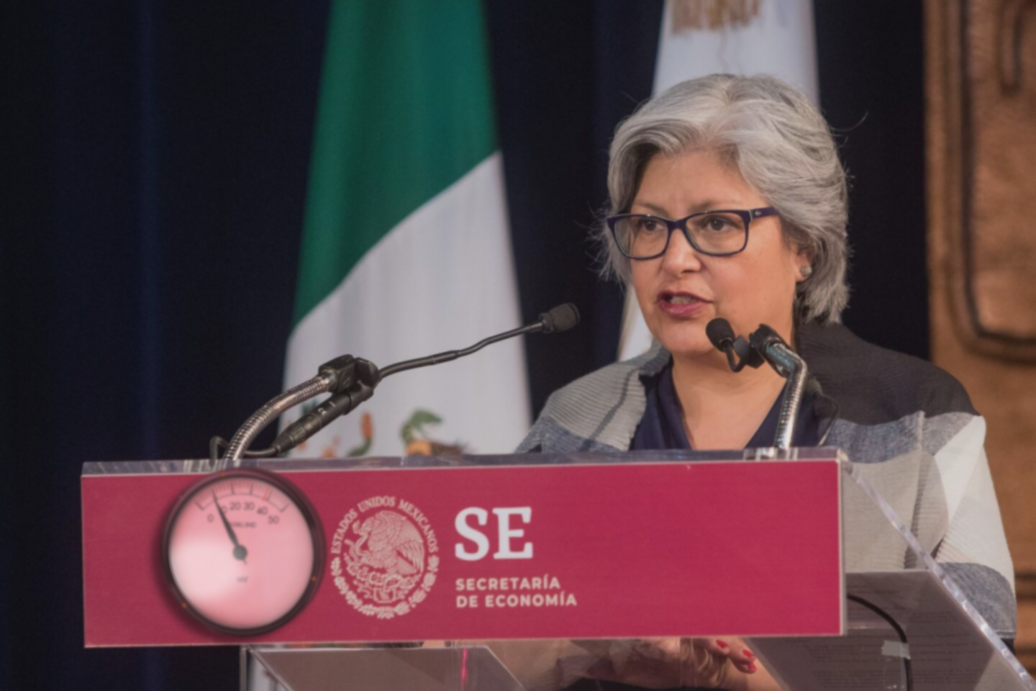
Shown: 10 mV
